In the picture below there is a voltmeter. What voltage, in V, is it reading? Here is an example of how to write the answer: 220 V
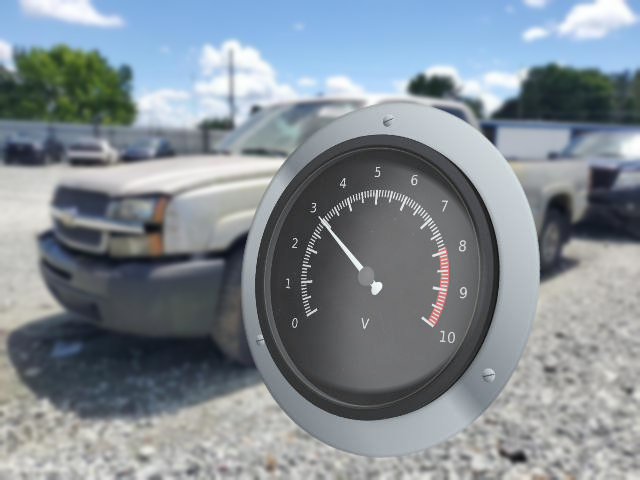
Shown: 3 V
